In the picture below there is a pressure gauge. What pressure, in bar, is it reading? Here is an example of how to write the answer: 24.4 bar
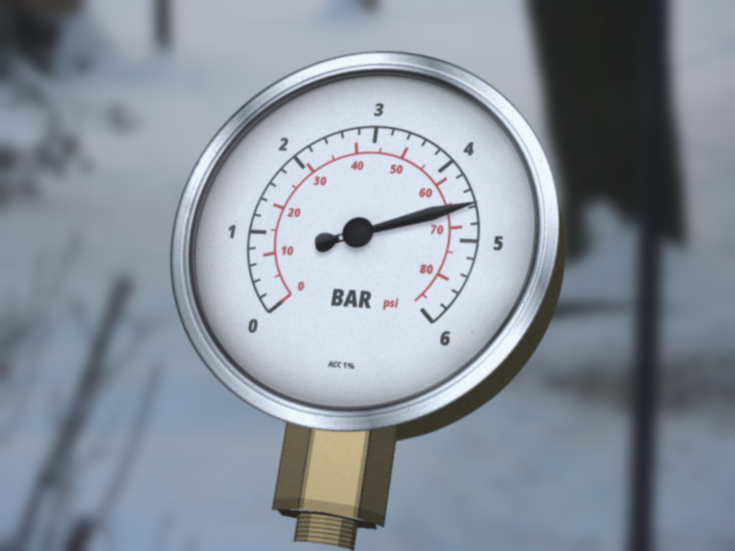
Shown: 4.6 bar
